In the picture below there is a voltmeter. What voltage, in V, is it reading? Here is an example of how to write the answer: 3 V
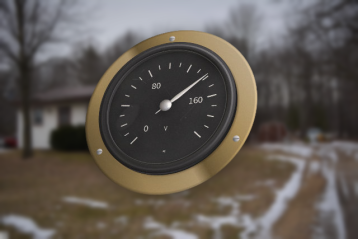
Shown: 140 V
